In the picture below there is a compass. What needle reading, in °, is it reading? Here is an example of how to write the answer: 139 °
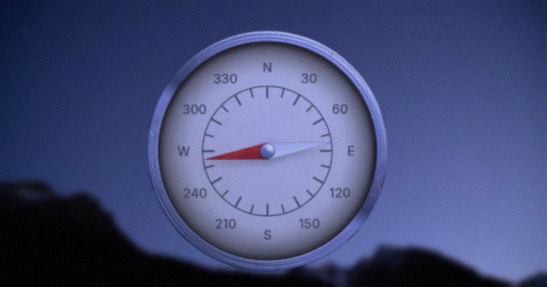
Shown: 262.5 °
